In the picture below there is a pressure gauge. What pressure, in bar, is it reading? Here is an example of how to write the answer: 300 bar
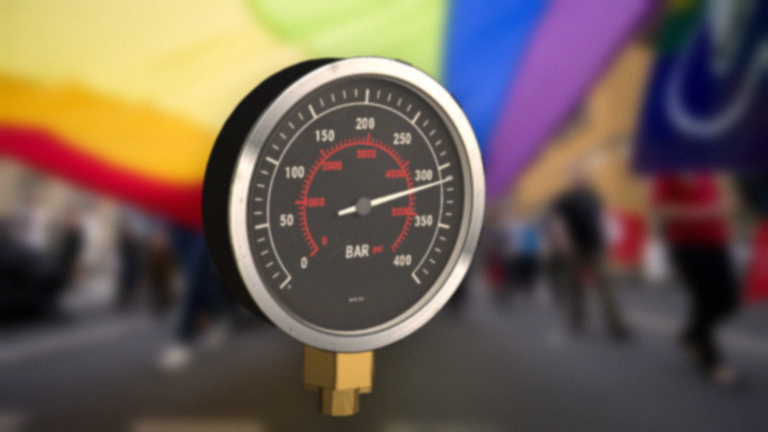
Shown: 310 bar
